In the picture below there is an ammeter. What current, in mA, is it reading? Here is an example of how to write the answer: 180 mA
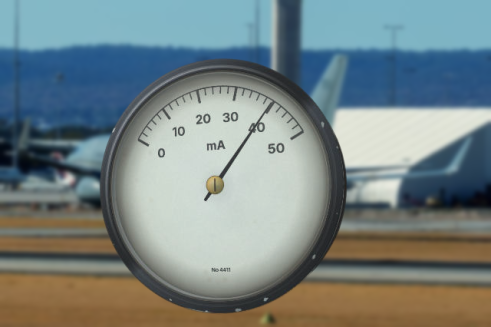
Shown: 40 mA
